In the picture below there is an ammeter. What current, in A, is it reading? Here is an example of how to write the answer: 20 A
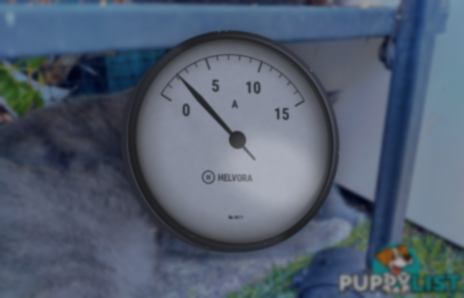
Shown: 2 A
